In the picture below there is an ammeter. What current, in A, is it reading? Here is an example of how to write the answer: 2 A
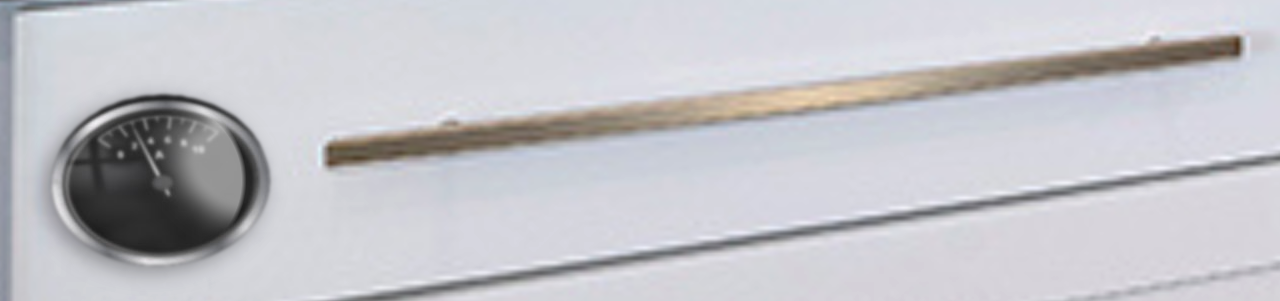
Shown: 3 A
